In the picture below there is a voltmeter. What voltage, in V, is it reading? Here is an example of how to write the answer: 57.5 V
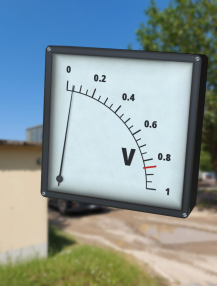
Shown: 0.05 V
